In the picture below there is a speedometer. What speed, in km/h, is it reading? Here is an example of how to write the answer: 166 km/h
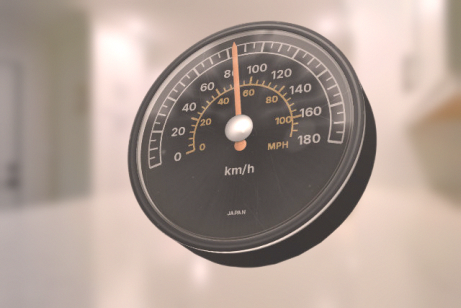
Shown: 85 km/h
